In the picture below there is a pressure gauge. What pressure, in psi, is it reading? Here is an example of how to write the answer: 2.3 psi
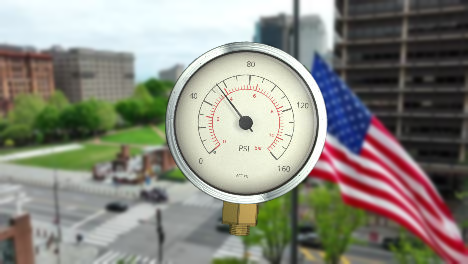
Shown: 55 psi
